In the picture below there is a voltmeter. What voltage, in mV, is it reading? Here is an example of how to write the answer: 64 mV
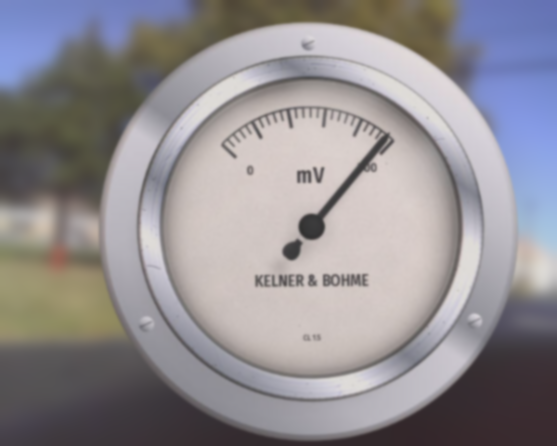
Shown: 480 mV
